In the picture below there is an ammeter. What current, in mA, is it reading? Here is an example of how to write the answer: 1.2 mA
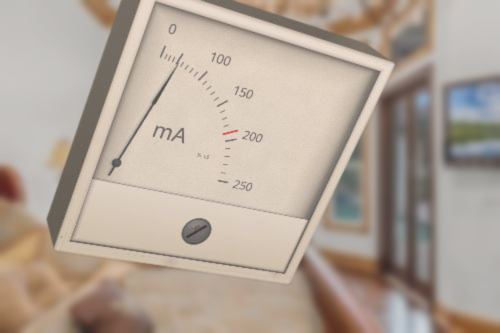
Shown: 50 mA
